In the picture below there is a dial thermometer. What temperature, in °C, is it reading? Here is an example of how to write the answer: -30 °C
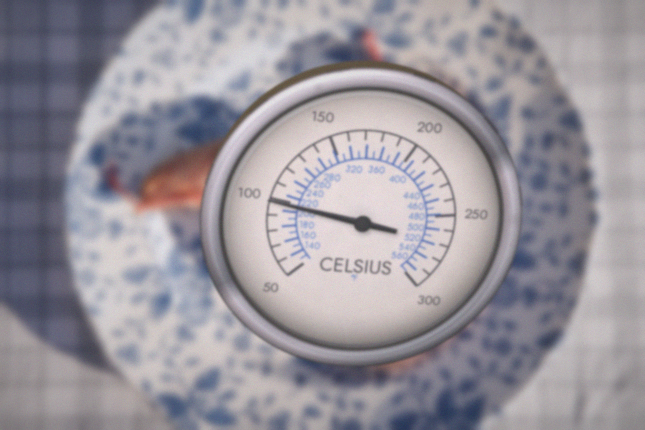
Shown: 100 °C
